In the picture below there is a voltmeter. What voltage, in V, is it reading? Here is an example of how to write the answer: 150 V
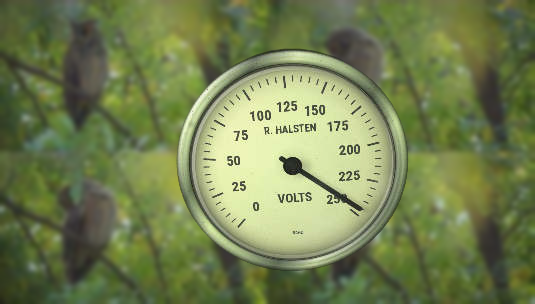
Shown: 245 V
